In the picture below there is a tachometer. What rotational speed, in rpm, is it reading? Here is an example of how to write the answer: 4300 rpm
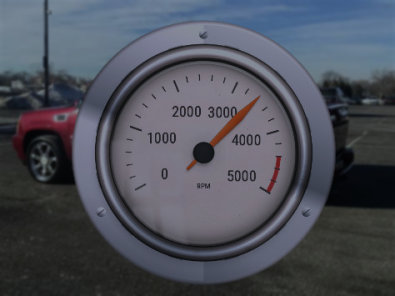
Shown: 3400 rpm
